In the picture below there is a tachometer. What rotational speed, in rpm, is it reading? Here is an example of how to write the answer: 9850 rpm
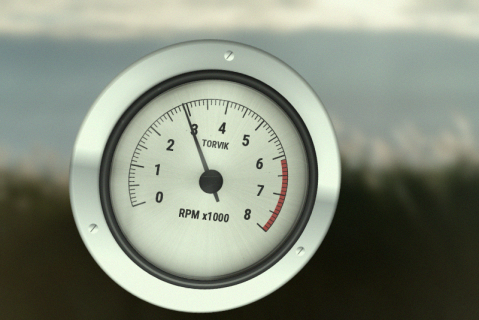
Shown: 2900 rpm
